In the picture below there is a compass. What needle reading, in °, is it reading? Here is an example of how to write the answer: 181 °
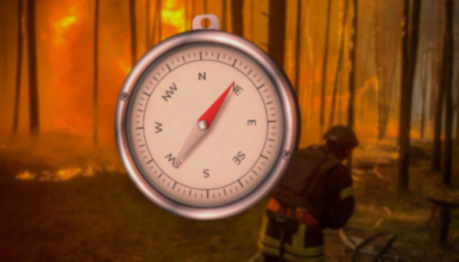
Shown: 40 °
